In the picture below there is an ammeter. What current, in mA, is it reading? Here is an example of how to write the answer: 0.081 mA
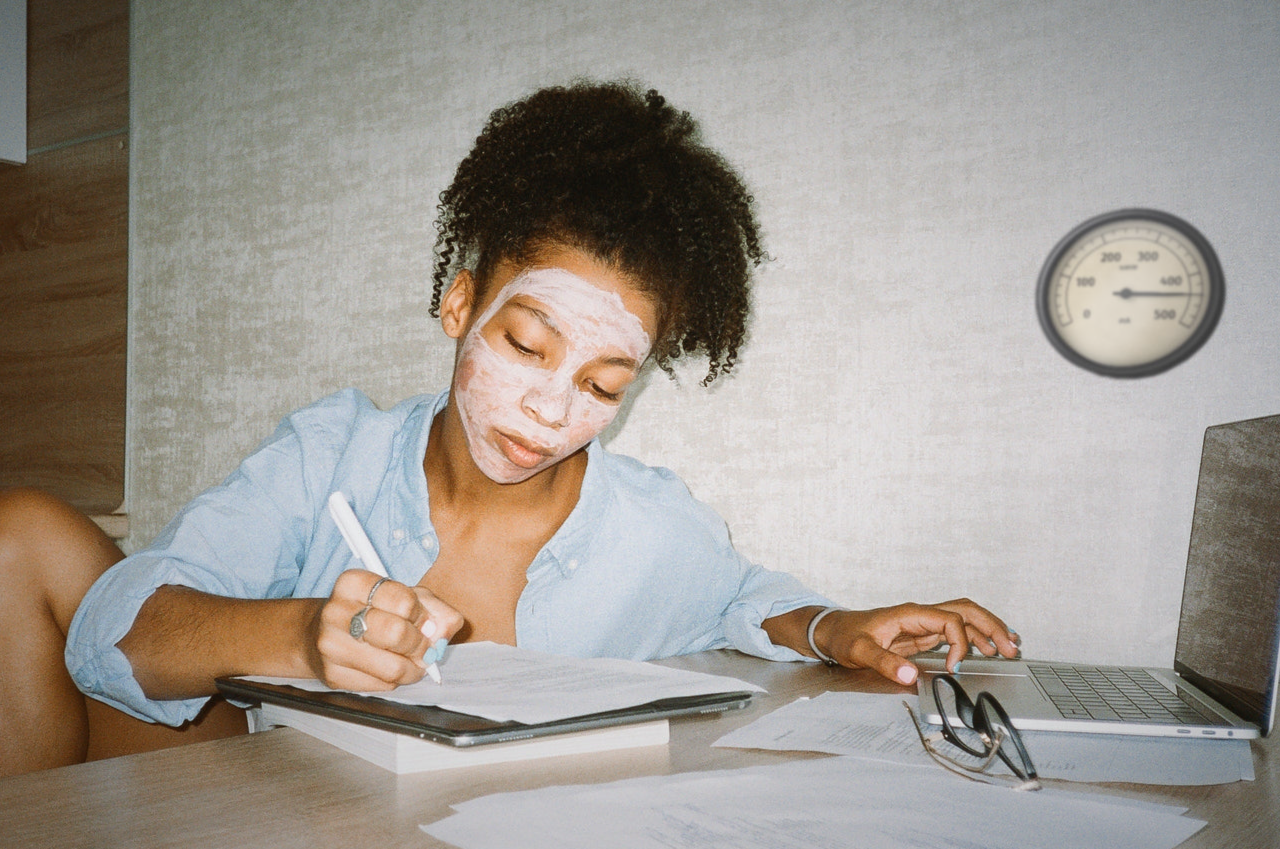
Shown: 440 mA
